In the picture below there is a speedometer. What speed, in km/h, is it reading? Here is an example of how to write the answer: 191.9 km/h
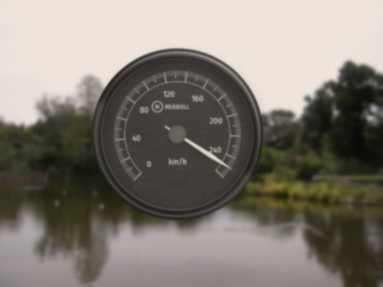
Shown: 250 km/h
